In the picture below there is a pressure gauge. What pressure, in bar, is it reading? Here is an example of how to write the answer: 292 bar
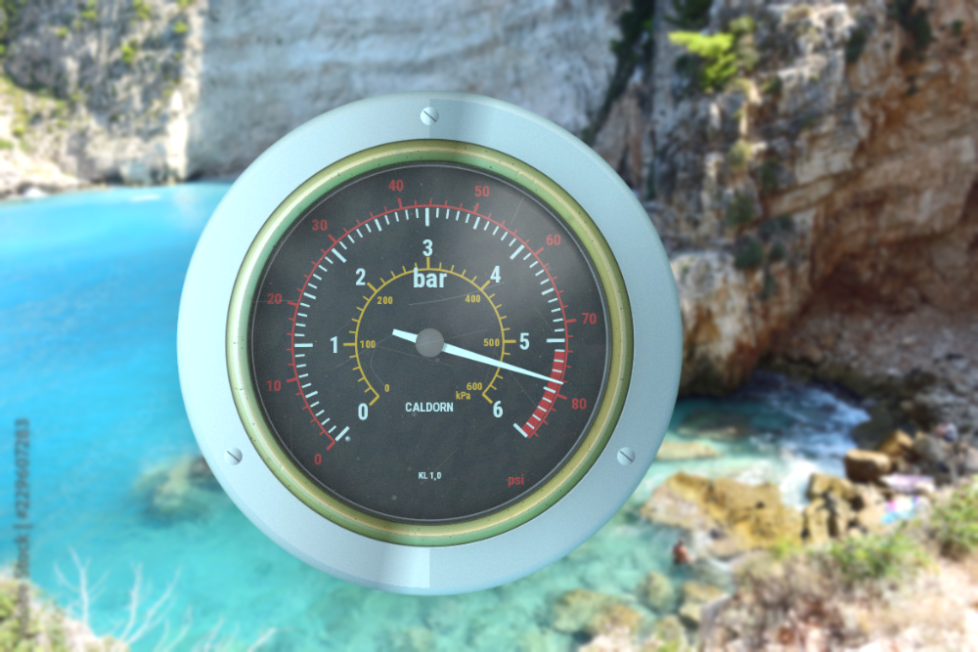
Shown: 5.4 bar
